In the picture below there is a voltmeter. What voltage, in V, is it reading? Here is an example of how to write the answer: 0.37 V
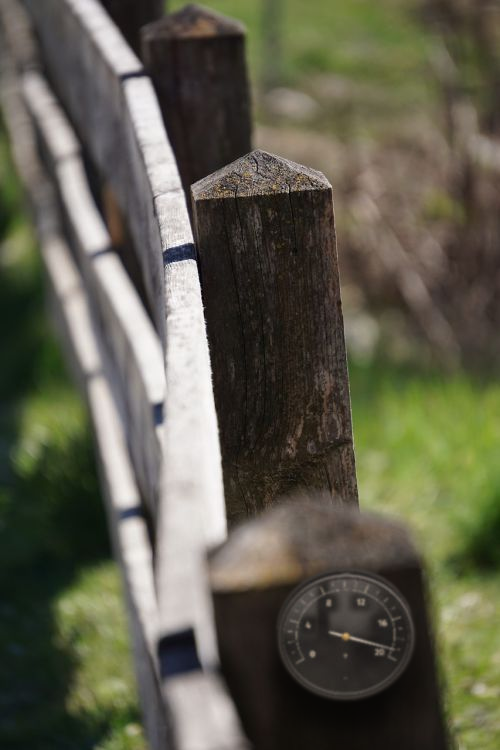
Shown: 19 V
